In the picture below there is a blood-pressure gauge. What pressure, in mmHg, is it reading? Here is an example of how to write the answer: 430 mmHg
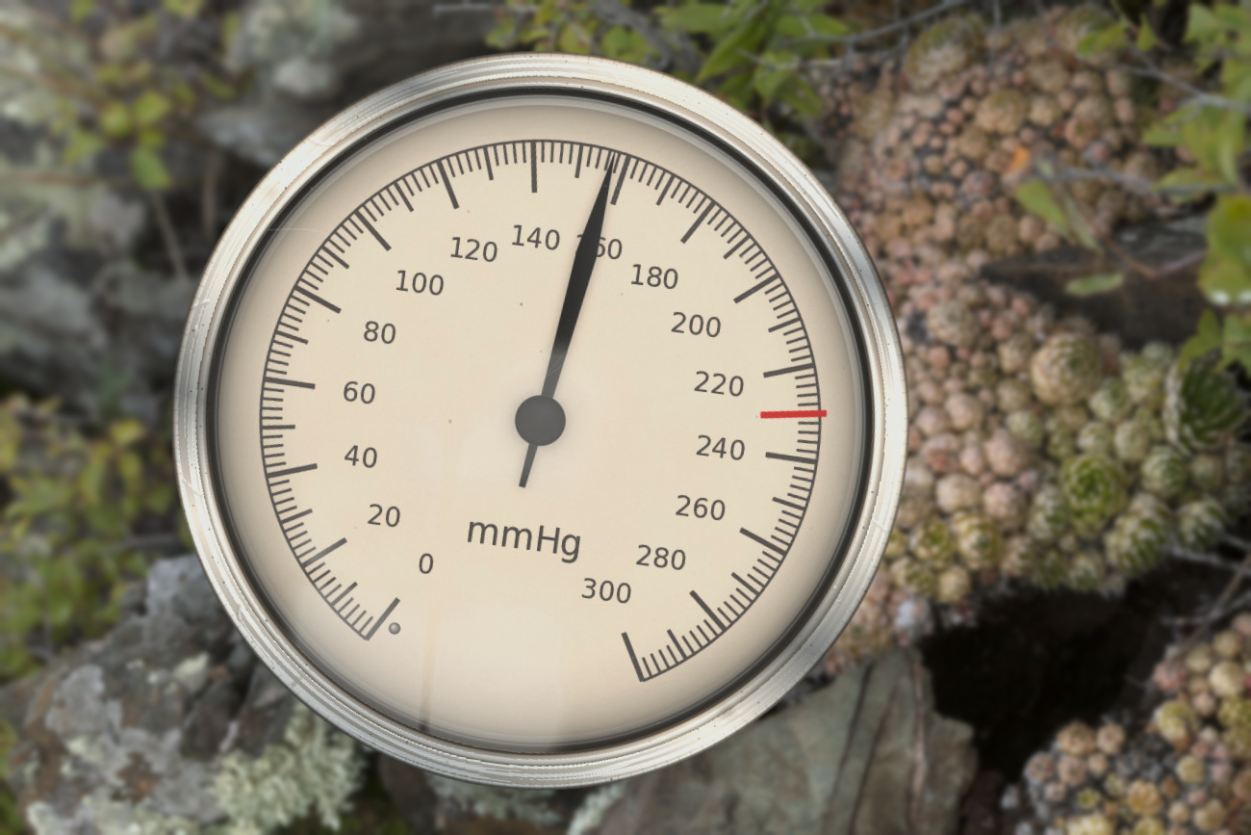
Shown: 157 mmHg
